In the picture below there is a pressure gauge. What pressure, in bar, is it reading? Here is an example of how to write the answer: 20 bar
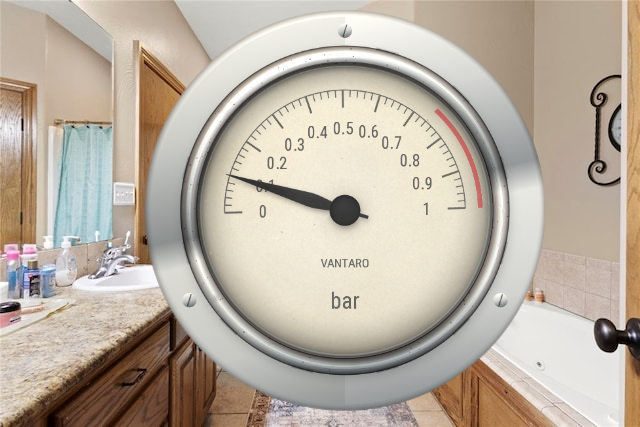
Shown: 0.1 bar
